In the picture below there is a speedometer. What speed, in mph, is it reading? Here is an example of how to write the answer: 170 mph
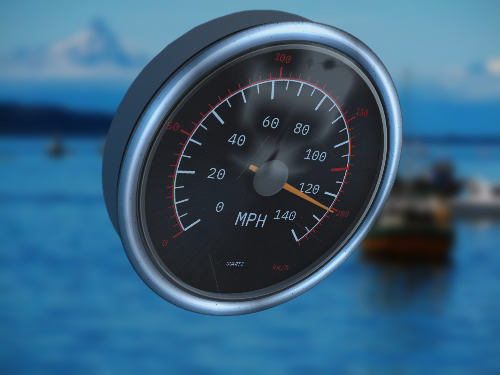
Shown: 125 mph
